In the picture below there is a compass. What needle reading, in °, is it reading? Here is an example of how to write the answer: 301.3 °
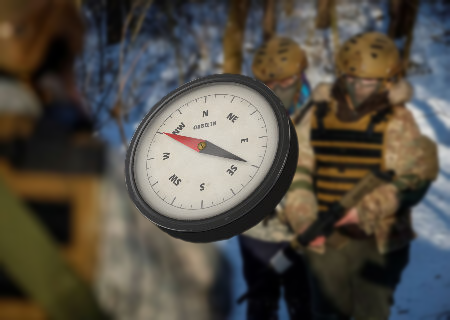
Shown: 300 °
